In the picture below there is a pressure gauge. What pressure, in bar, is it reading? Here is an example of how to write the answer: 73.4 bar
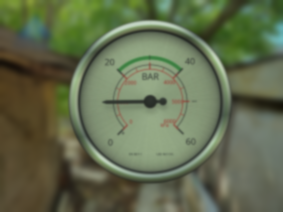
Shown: 10 bar
